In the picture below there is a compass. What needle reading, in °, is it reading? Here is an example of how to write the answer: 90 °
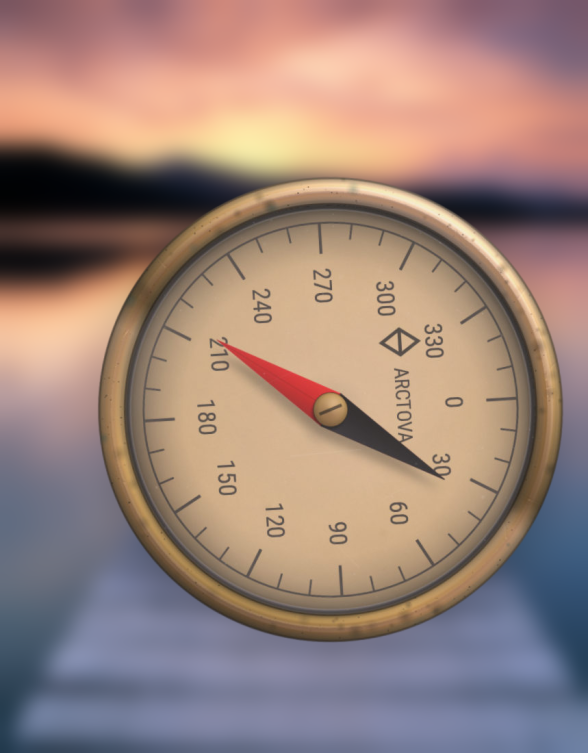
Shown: 215 °
